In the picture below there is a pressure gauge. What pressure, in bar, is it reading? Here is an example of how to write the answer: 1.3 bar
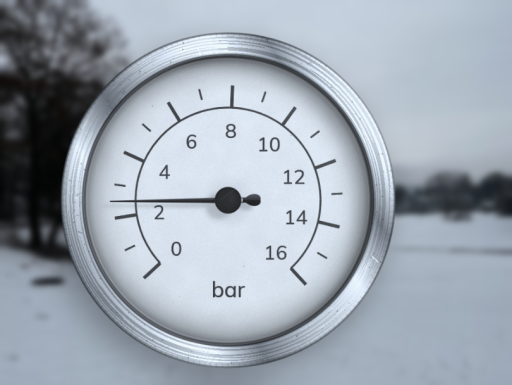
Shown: 2.5 bar
